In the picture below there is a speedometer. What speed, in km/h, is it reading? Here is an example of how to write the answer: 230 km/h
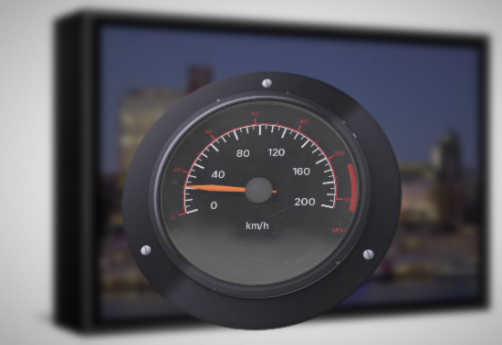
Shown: 20 km/h
